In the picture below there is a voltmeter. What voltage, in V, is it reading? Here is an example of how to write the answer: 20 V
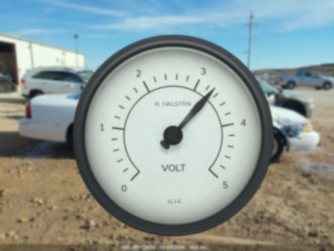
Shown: 3.3 V
